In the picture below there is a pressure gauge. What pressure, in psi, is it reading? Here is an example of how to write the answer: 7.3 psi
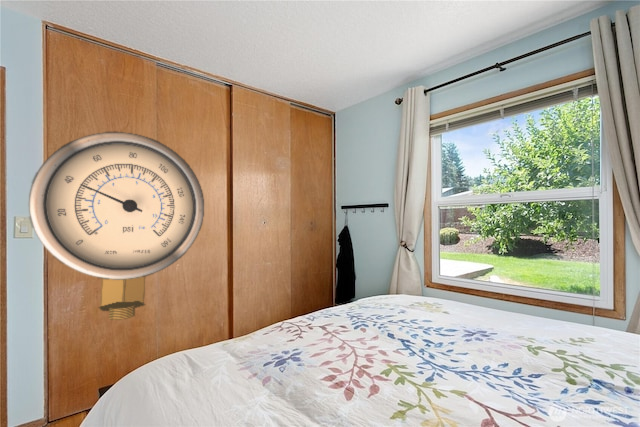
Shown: 40 psi
